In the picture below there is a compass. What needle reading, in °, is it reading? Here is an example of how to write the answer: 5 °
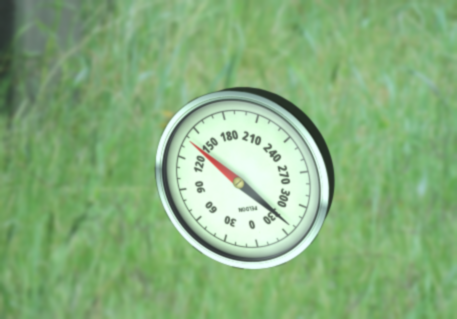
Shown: 140 °
